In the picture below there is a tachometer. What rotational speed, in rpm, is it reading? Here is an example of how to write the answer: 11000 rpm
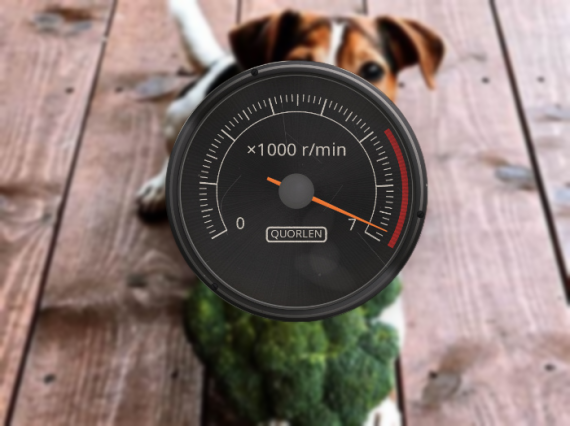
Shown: 6800 rpm
